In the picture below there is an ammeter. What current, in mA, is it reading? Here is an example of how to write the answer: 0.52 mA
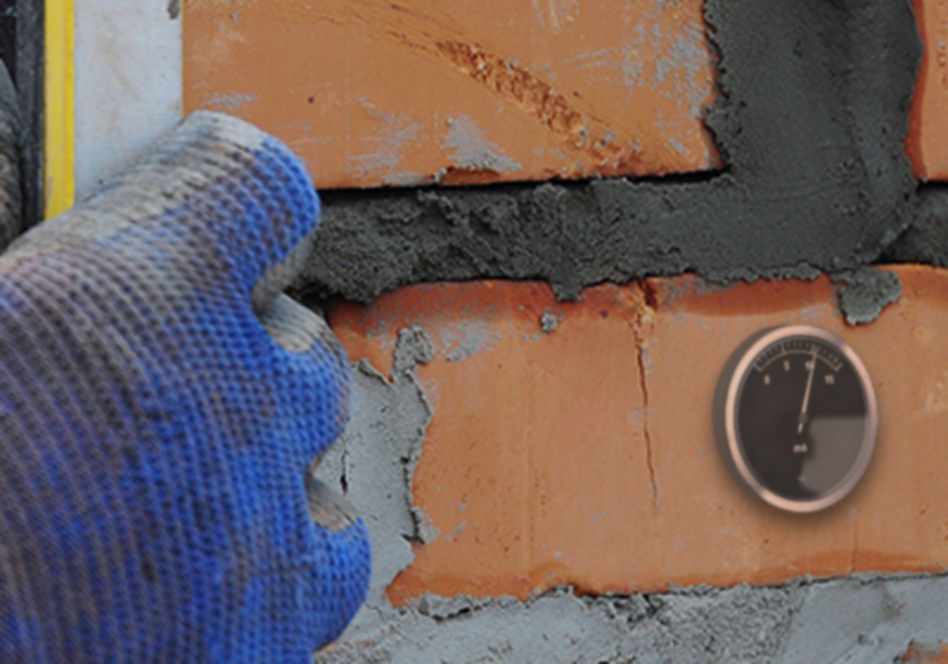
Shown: 10 mA
